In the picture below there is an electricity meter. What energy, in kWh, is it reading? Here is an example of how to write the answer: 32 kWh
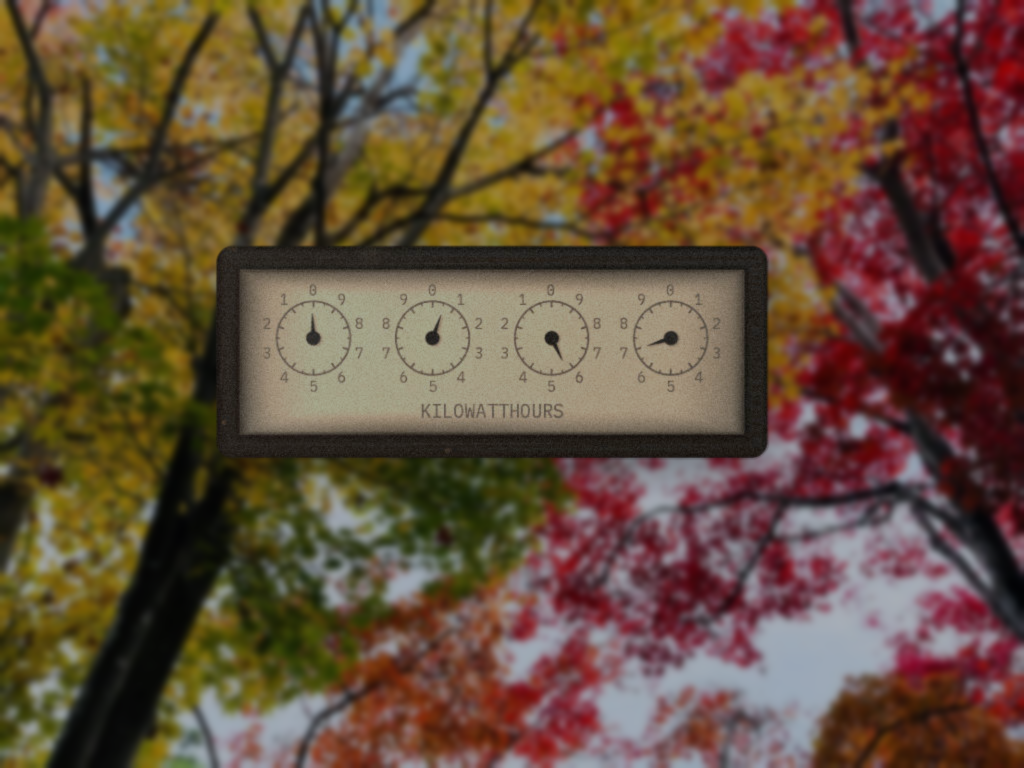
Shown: 57 kWh
